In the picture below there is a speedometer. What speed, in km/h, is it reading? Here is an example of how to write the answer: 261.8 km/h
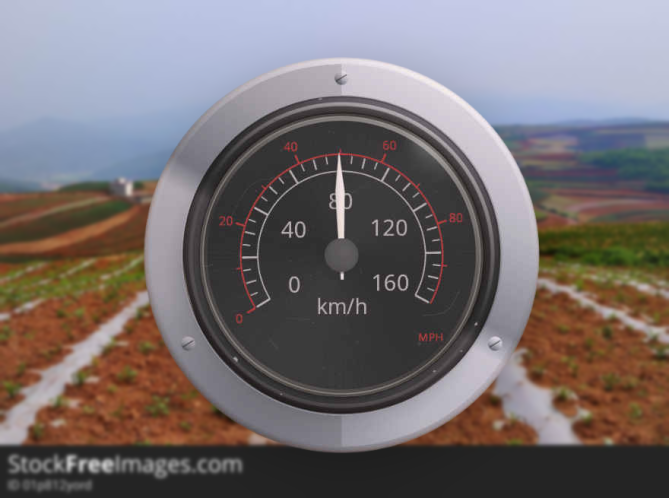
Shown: 80 km/h
